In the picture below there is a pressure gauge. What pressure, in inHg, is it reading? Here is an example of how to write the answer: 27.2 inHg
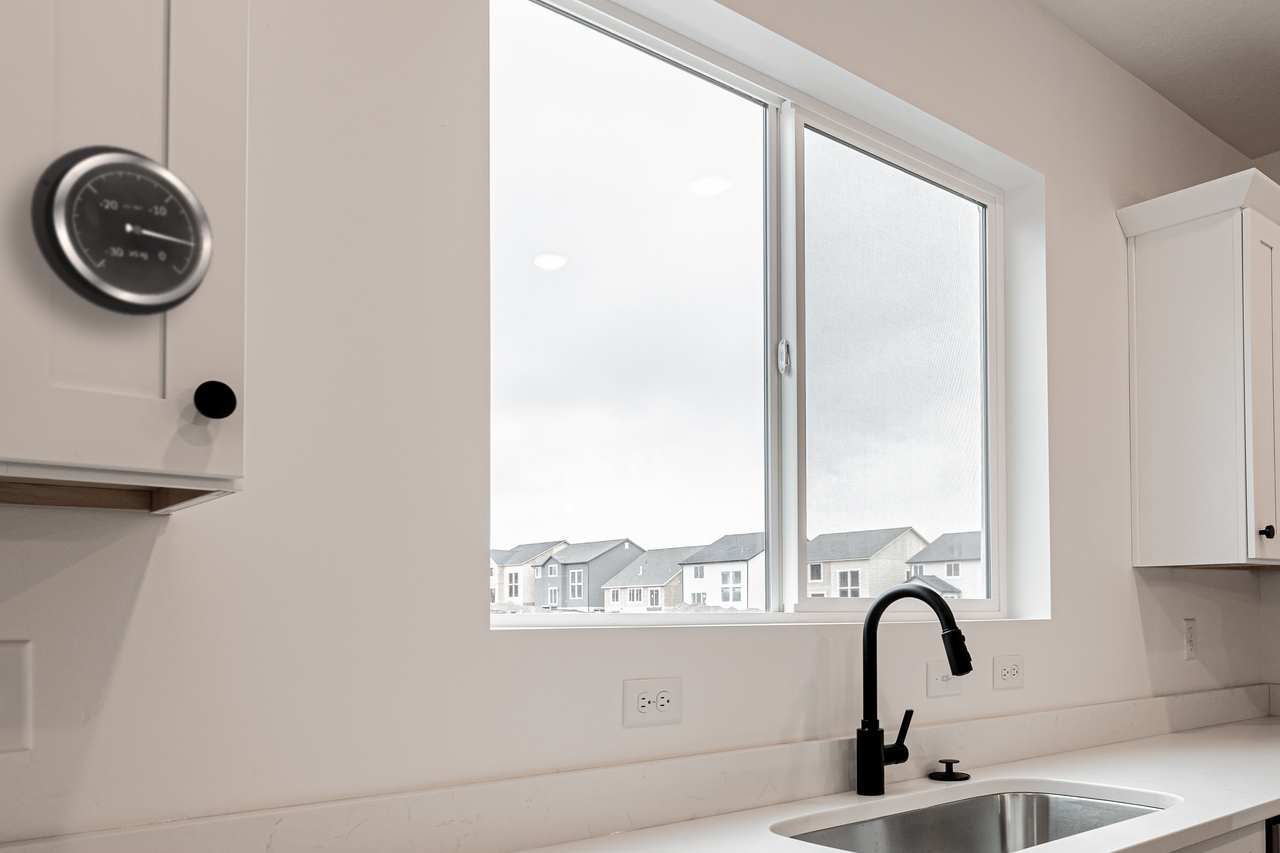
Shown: -4 inHg
